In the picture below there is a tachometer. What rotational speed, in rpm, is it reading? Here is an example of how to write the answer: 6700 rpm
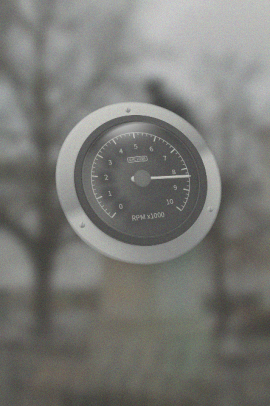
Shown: 8400 rpm
